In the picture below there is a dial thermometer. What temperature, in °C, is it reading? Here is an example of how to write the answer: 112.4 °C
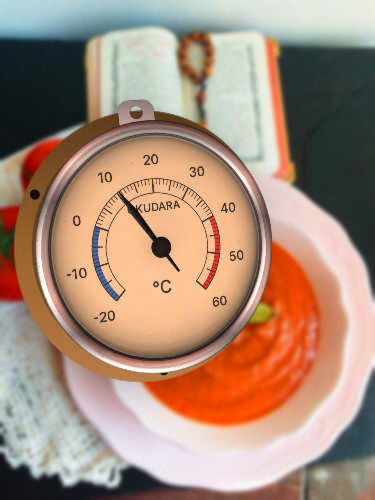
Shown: 10 °C
